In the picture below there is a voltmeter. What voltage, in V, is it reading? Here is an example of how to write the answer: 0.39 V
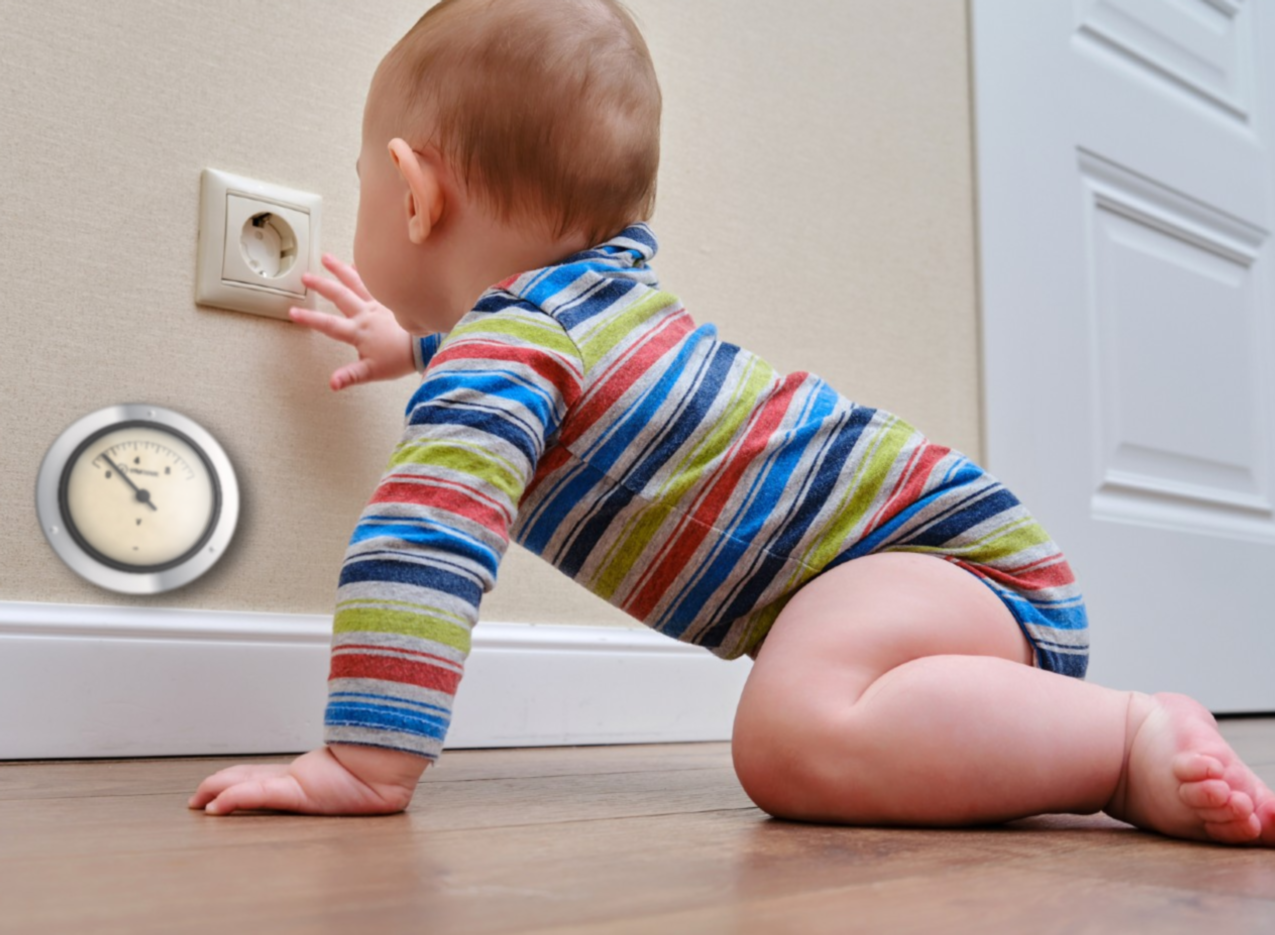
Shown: 1 V
